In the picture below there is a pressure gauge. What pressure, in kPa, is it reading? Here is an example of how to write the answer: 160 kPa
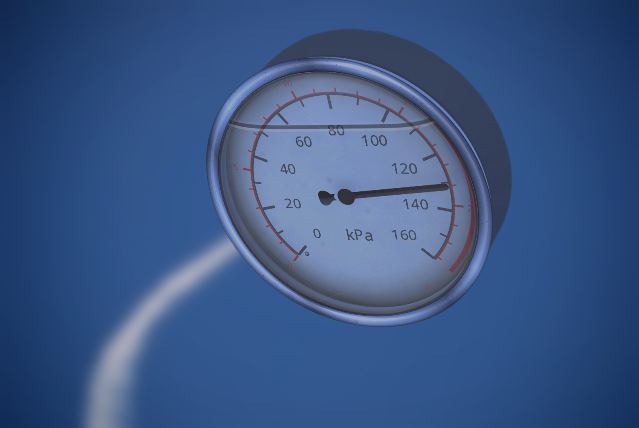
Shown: 130 kPa
